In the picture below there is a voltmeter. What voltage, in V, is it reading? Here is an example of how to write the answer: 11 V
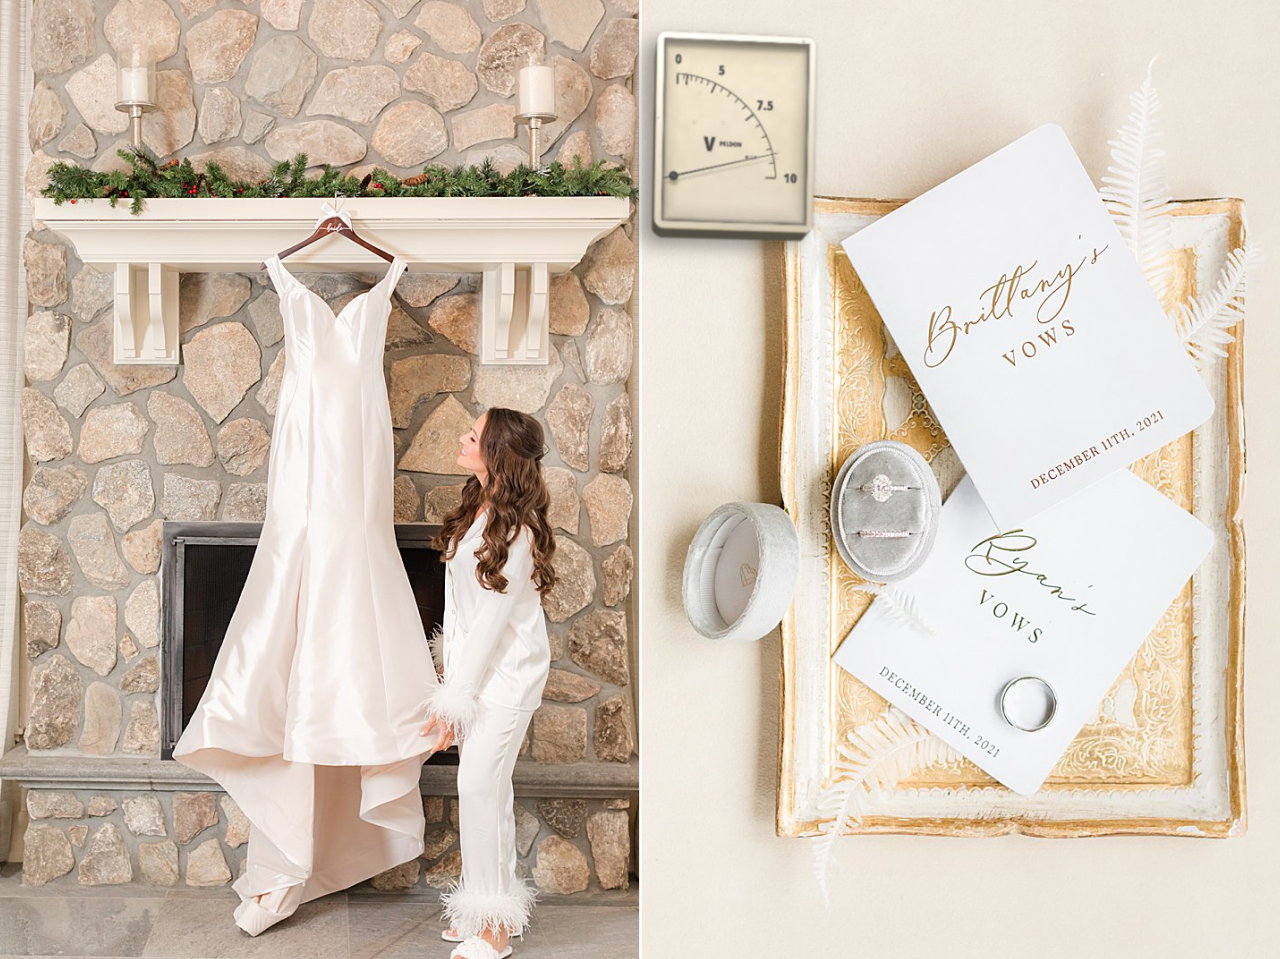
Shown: 9.25 V
